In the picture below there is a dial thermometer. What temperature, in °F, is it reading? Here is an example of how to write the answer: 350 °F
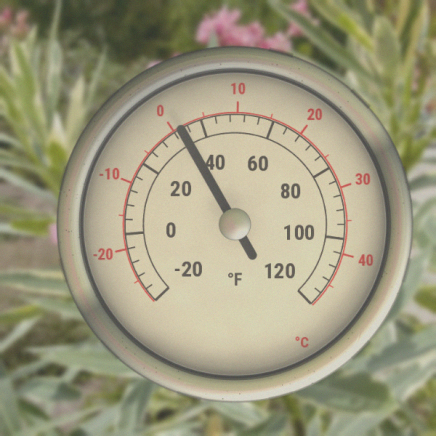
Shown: 34 °F
